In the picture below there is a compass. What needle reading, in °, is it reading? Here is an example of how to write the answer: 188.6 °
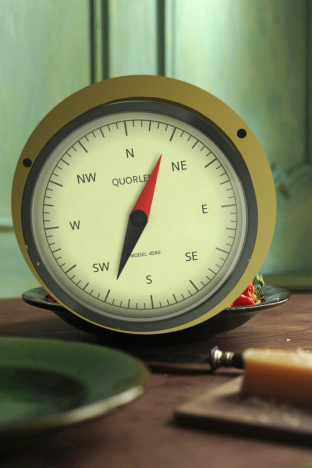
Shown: 27.5 °
